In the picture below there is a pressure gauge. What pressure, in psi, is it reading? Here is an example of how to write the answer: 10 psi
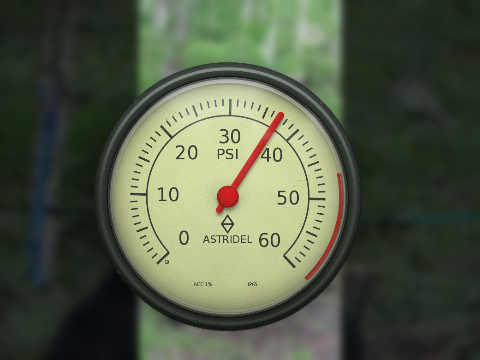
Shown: 37 psi
